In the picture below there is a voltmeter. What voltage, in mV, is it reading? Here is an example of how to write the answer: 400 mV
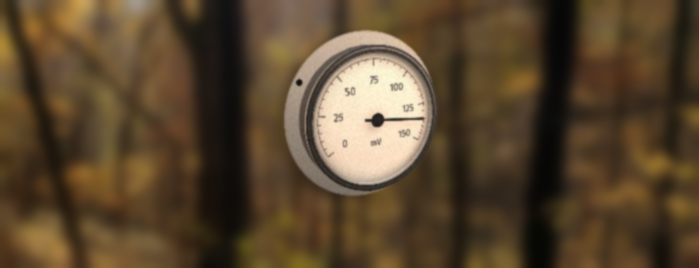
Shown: 135 mV
